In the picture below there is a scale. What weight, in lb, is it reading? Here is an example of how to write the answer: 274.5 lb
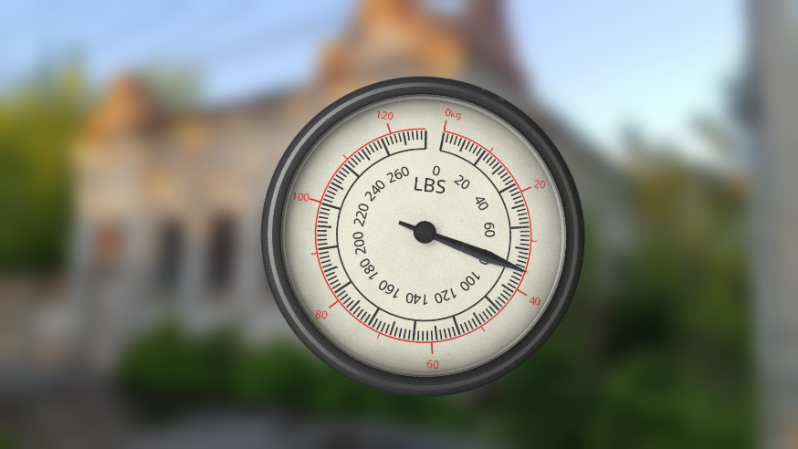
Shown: 80 lb
